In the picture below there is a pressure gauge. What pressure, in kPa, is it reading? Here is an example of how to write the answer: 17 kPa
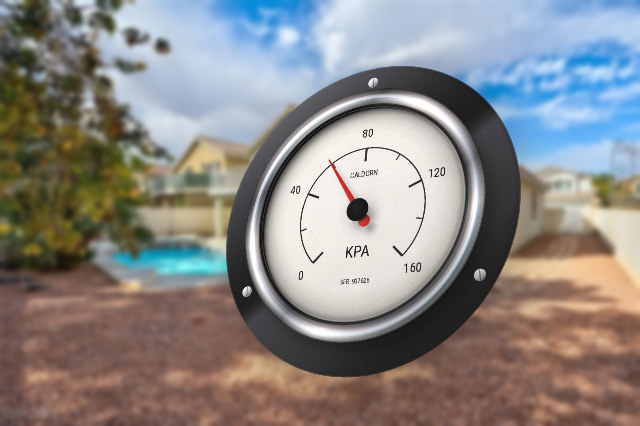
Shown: 60 kPa
